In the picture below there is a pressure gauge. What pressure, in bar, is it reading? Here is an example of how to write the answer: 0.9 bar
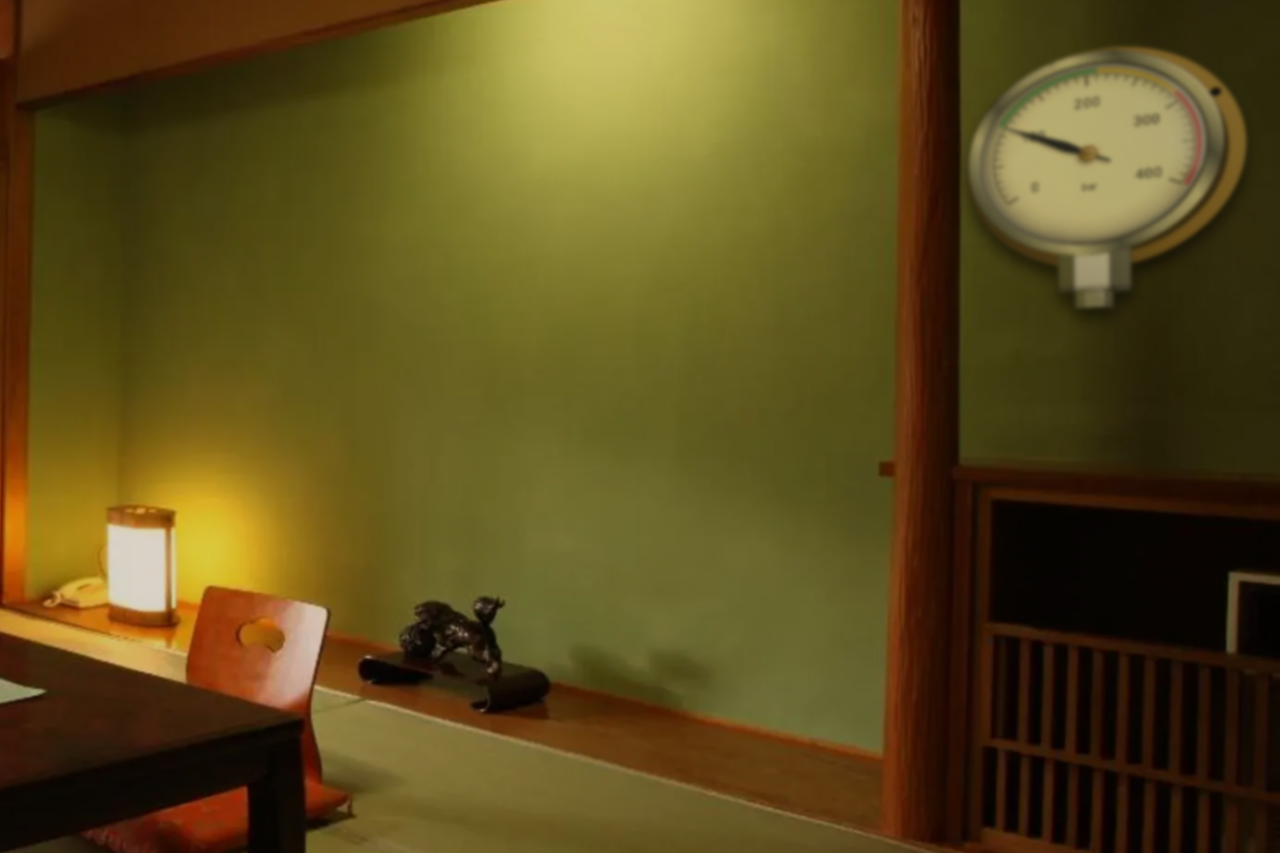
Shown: 100 bar
